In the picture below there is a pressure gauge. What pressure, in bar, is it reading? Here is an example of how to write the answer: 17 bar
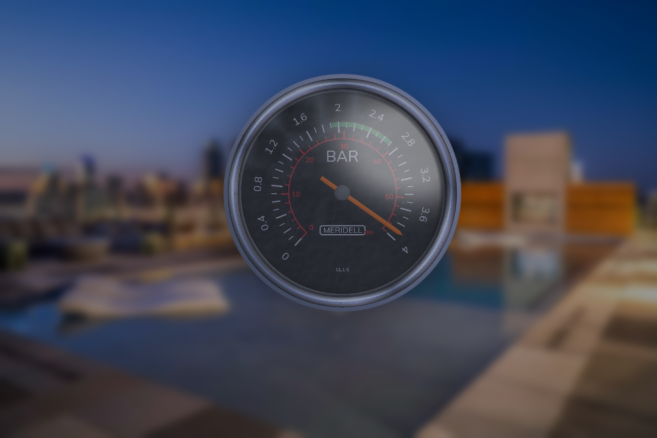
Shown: 3.9 bar
